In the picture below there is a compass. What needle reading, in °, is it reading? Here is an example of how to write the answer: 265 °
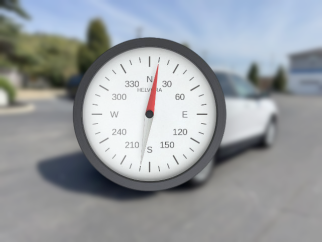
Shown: 10 °
